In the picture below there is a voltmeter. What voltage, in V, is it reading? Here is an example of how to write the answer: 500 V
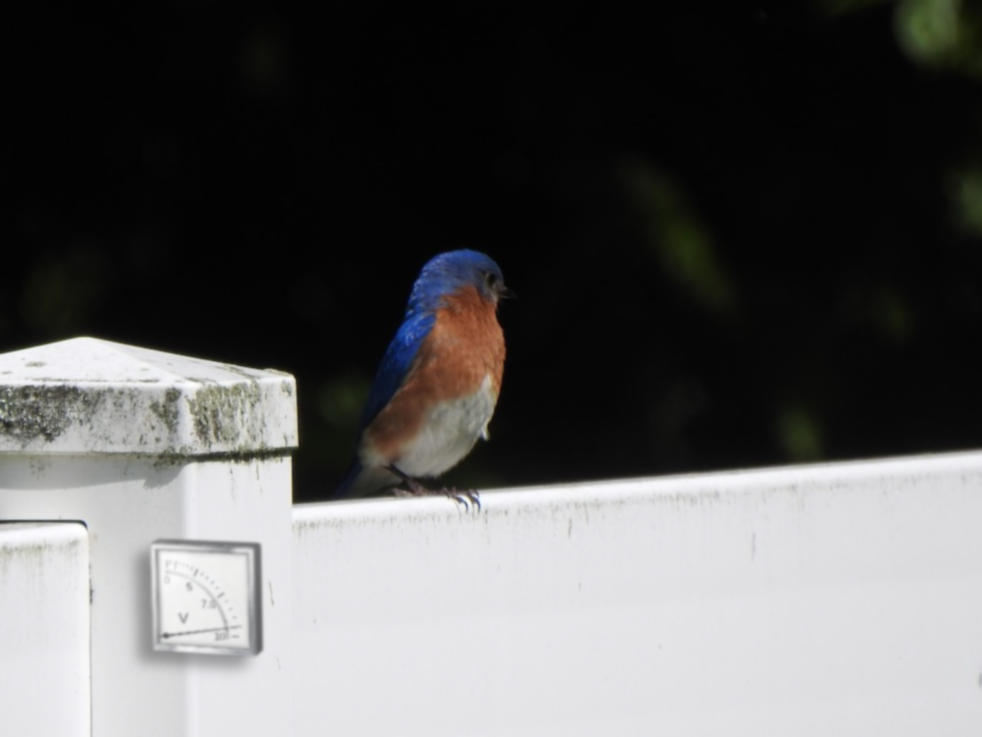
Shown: 9.5 V
